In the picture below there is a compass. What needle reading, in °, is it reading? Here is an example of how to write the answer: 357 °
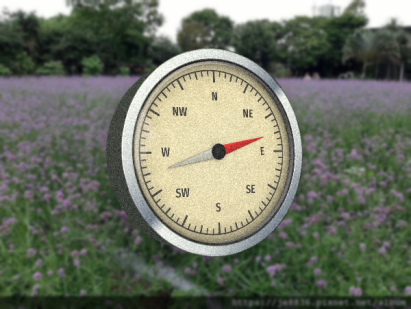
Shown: 75 °
